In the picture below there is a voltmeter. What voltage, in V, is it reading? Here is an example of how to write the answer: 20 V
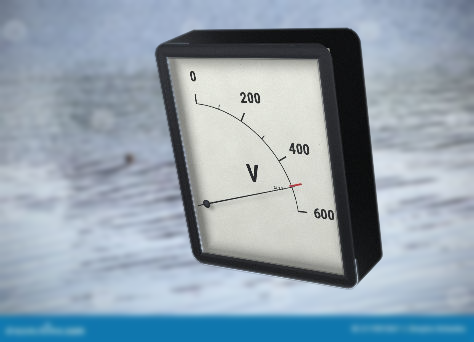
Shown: 500 V
